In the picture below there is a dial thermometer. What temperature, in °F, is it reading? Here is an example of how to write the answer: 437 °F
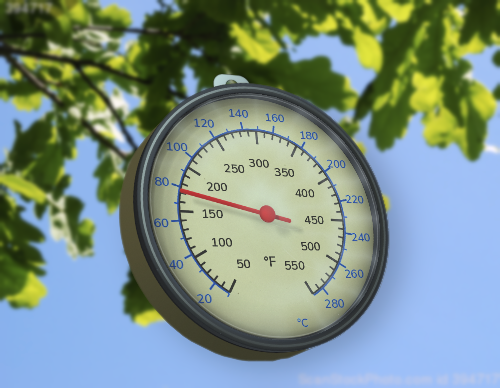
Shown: 170 °F
